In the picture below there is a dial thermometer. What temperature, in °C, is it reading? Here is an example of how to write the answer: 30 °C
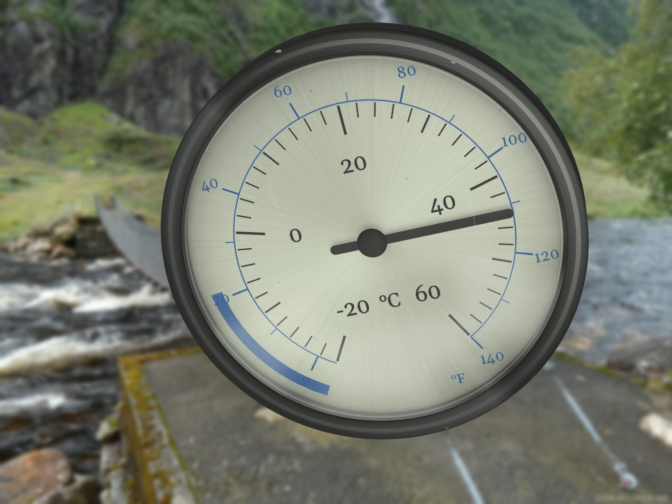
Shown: 44 °C
